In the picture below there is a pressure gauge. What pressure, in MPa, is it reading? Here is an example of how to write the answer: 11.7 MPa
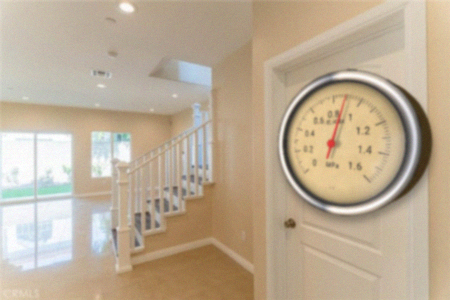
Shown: 0.9 MPa
